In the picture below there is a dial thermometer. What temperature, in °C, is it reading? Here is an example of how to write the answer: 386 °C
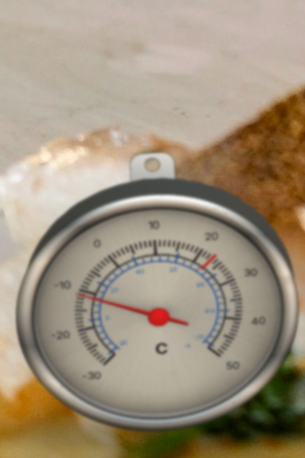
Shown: -10 °C
